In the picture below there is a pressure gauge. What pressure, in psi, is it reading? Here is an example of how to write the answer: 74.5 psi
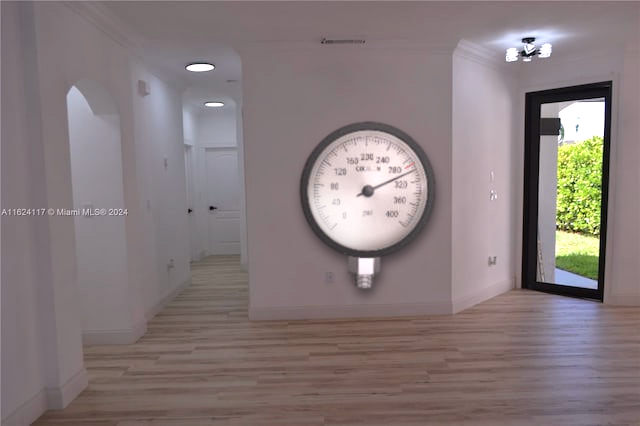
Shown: 300 psi
